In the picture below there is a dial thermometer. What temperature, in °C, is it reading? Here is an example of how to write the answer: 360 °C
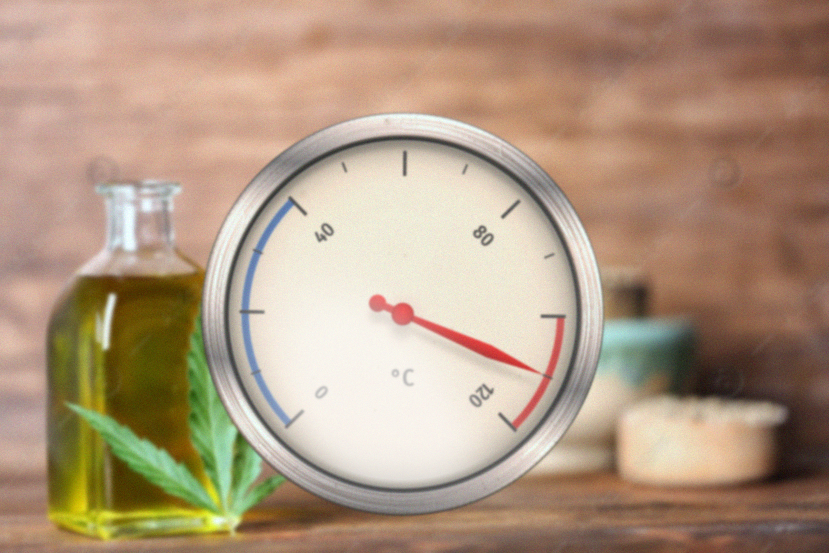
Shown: 110 °C
